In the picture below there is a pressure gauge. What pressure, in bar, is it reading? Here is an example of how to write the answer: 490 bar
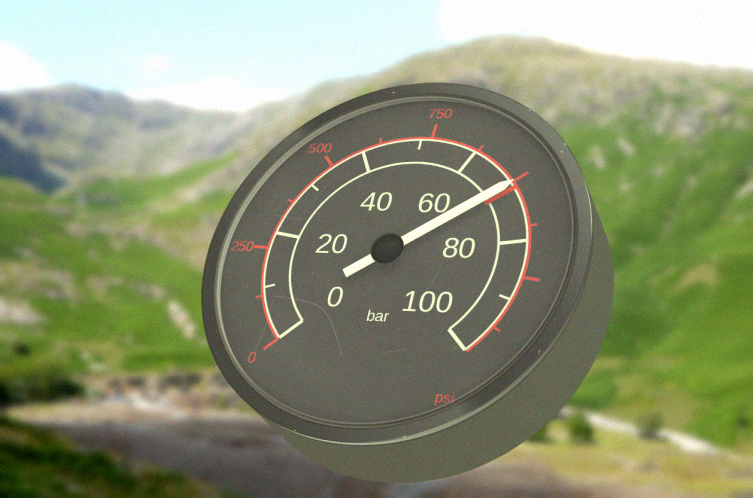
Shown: 70 bar
